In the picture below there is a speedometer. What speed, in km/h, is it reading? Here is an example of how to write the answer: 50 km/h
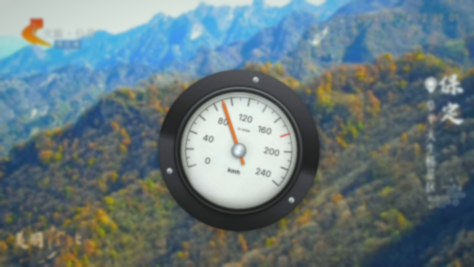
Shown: 90 km/h
